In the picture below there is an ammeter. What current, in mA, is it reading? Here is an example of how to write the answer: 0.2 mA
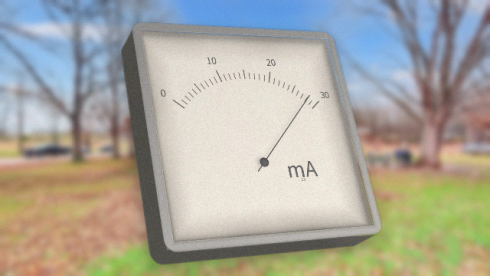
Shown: 28 mA
